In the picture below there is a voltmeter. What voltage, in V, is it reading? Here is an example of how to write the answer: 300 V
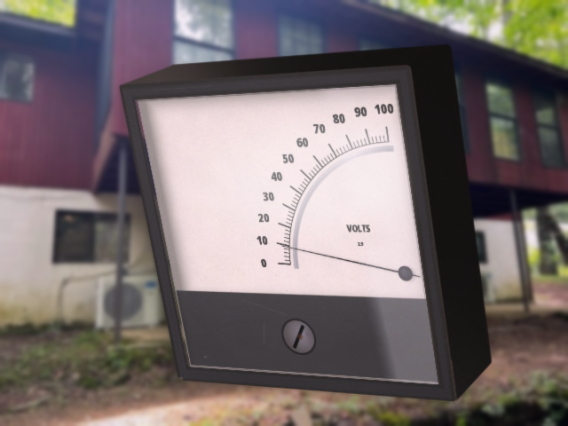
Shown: 10 V
